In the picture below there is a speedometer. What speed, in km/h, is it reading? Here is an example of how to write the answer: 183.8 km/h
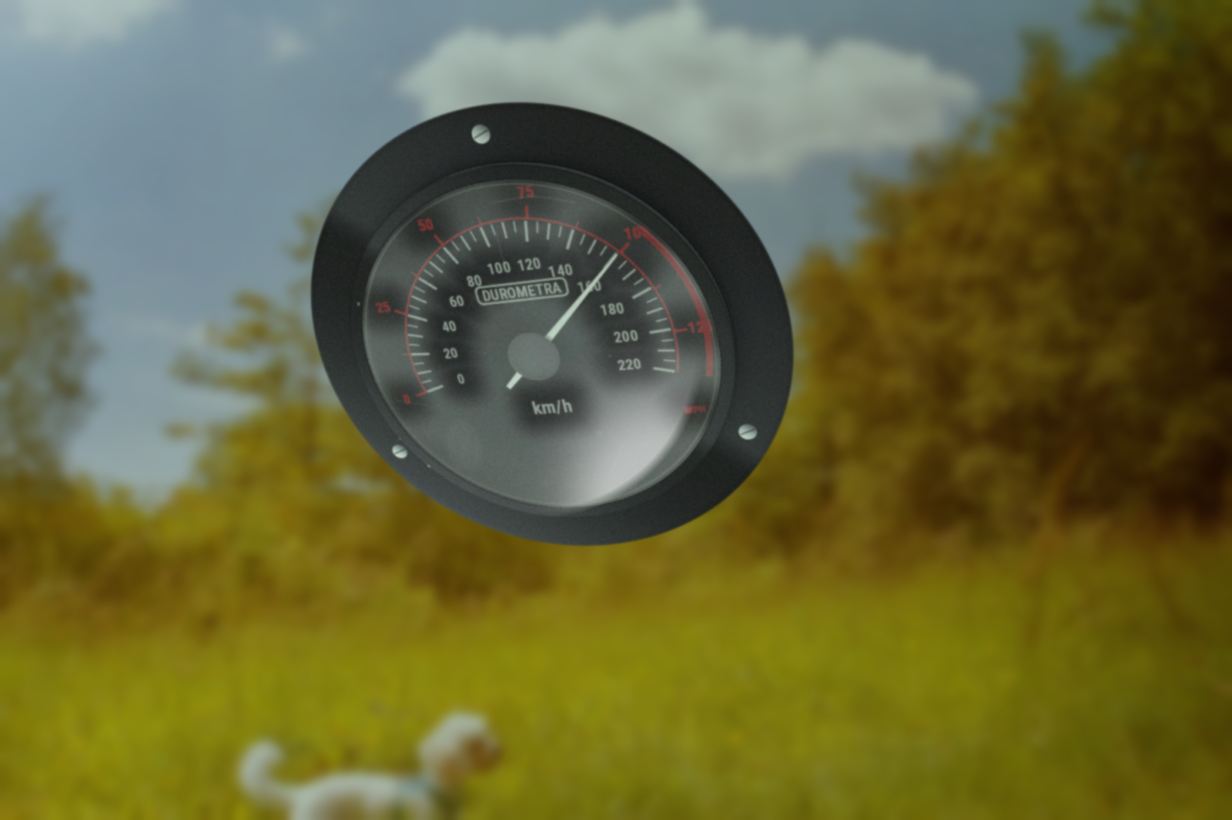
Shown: 160 km/h
